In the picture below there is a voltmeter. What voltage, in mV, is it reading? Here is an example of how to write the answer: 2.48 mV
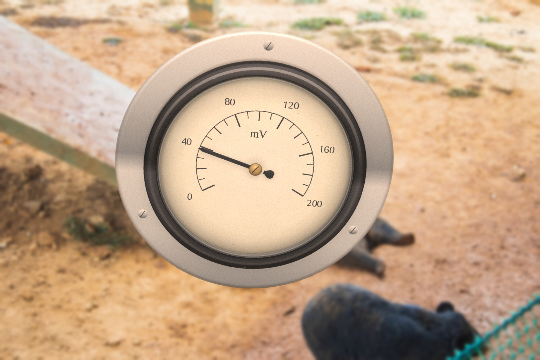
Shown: 40 mV
